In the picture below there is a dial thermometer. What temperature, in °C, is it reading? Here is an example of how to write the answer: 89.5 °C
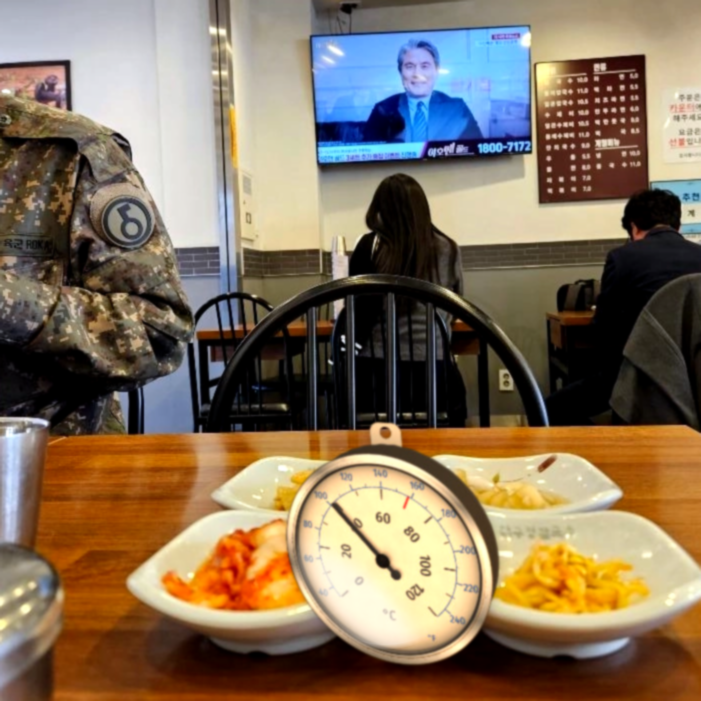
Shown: 40 °C
